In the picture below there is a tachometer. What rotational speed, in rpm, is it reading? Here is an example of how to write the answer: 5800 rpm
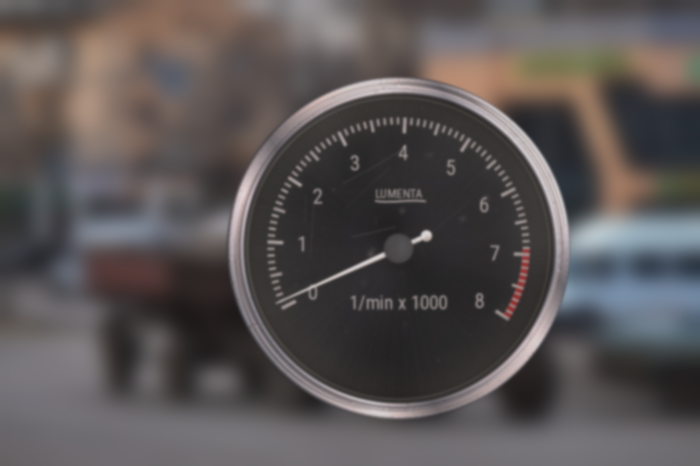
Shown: 100 rpm
